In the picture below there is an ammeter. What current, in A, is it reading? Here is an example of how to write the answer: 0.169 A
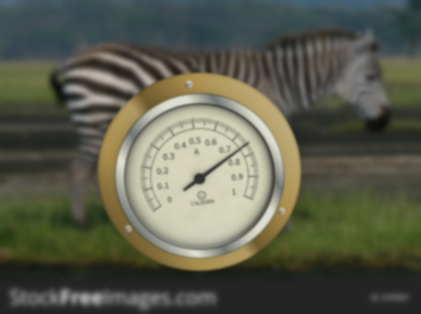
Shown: 0.75 A
